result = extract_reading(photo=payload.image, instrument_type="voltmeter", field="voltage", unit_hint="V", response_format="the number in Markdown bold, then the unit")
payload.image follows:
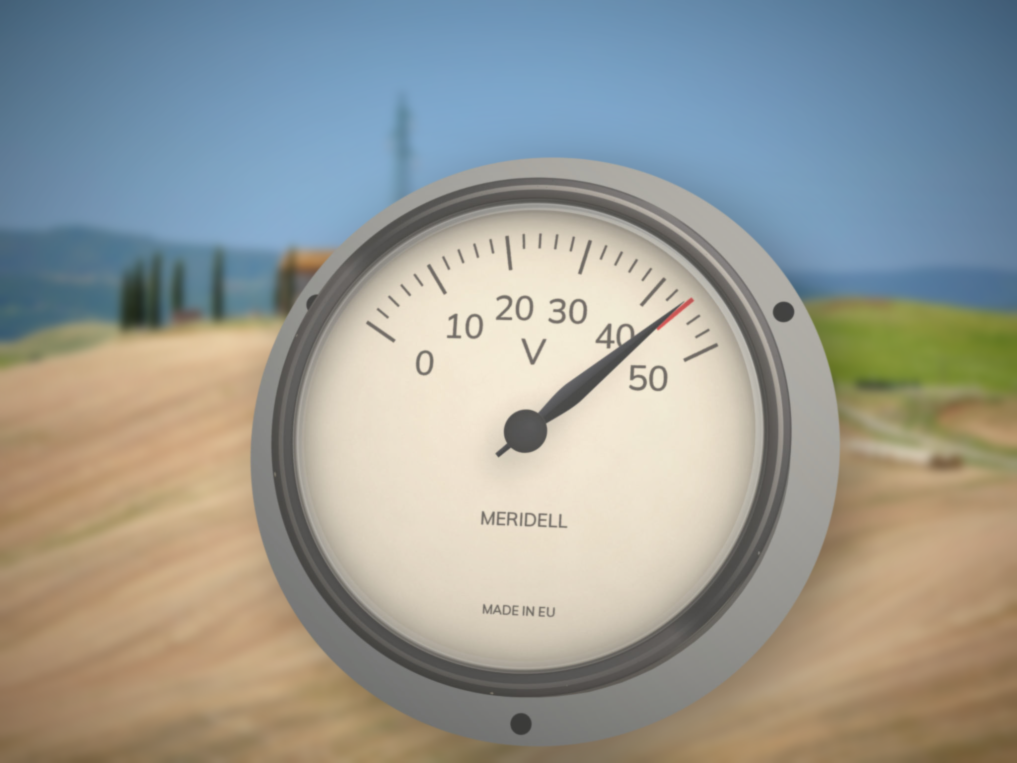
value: **44** V
